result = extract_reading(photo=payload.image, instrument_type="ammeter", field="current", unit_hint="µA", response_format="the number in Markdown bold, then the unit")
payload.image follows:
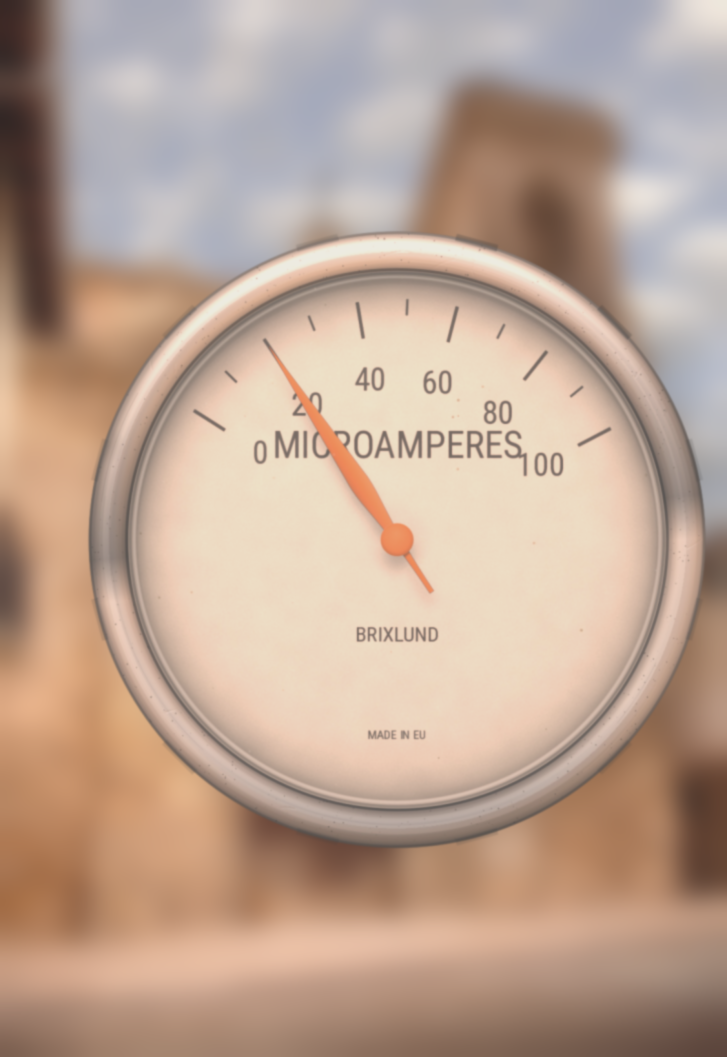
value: **20** µA
